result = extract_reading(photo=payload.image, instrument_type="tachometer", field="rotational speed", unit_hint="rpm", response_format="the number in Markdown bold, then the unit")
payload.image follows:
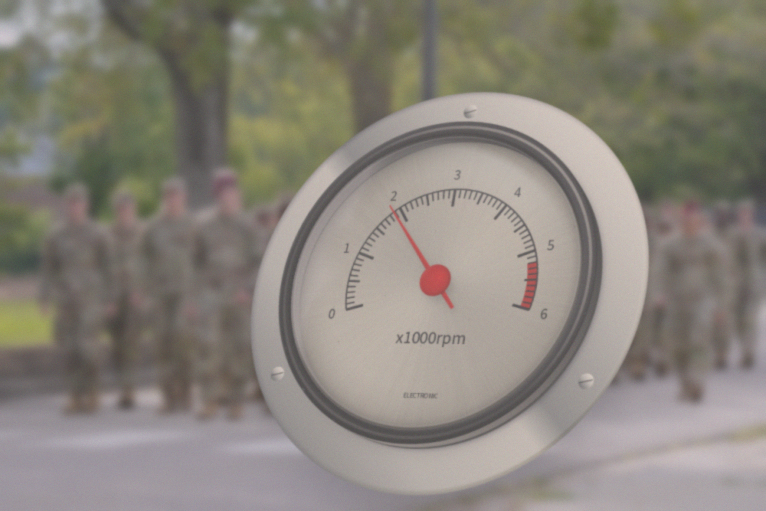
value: **1900** rpm
